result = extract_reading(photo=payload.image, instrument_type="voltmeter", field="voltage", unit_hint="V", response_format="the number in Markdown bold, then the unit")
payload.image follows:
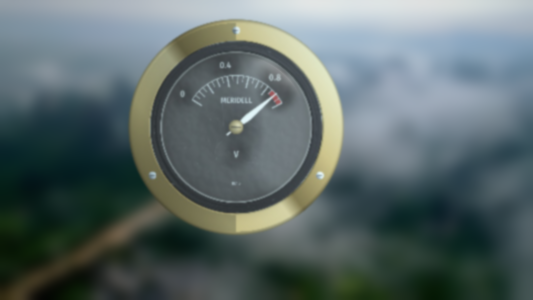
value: **0.9** V
